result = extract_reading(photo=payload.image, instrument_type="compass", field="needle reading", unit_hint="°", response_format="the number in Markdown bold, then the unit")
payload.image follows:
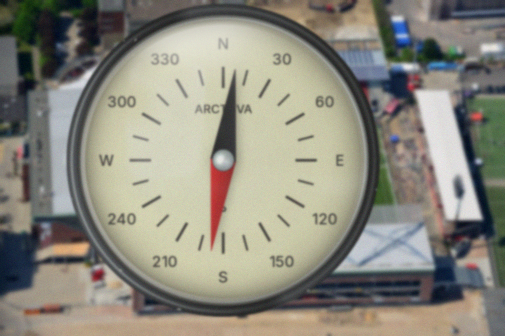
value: **187.5** °
